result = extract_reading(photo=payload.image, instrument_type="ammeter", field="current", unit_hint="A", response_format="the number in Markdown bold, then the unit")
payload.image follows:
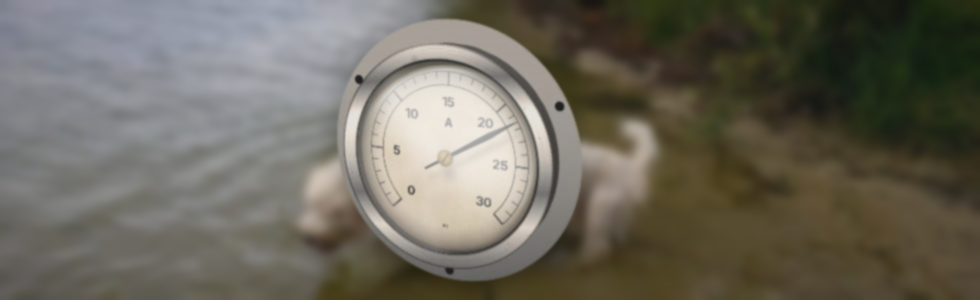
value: **21.5** A
